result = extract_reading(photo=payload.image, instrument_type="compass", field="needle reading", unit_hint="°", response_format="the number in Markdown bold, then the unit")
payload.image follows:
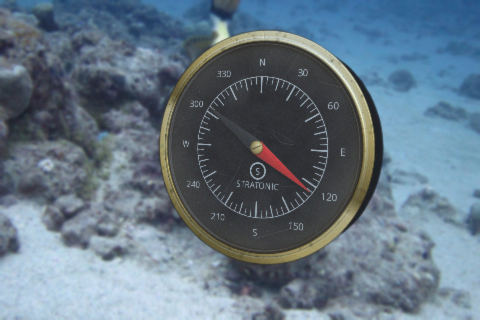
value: **125** °
